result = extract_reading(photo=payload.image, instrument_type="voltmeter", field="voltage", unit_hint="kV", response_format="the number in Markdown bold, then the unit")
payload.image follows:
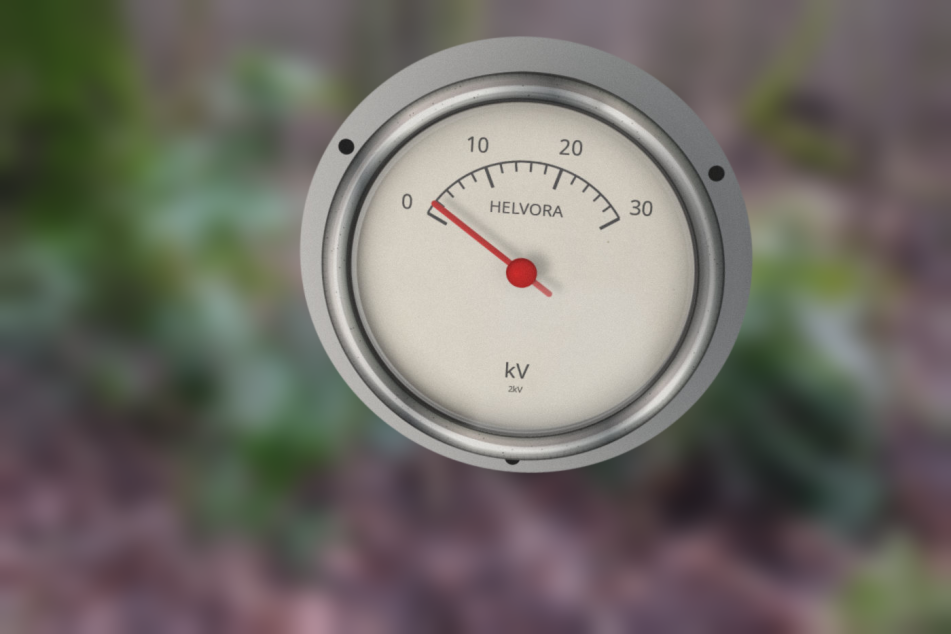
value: **2** kV
